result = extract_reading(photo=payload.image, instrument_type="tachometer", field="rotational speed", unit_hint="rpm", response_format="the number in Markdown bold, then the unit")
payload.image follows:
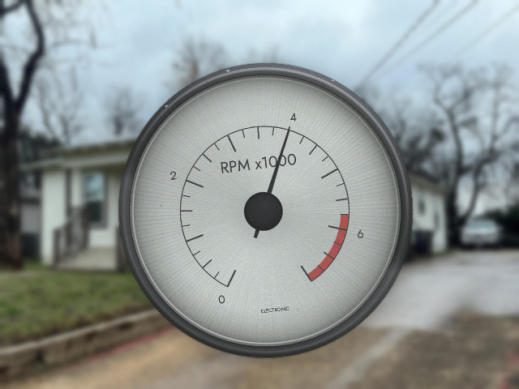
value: **4000** rpm
